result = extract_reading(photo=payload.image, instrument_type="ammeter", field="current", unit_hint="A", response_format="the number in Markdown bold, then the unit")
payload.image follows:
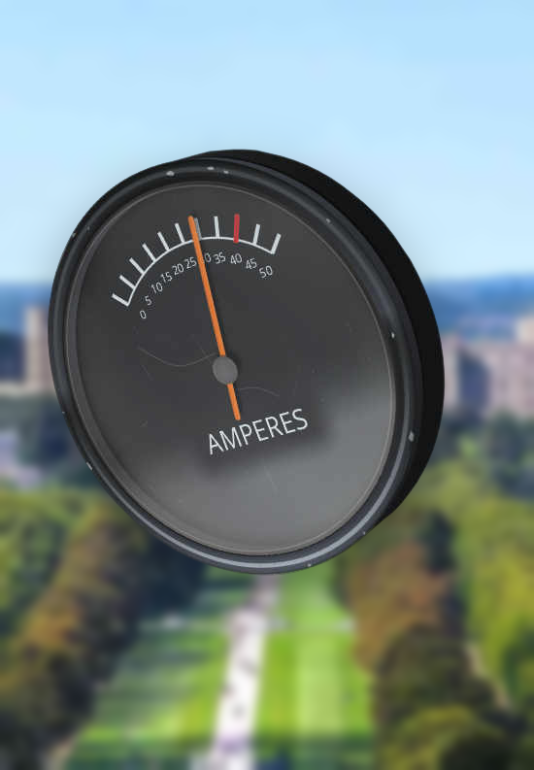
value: **30** A
